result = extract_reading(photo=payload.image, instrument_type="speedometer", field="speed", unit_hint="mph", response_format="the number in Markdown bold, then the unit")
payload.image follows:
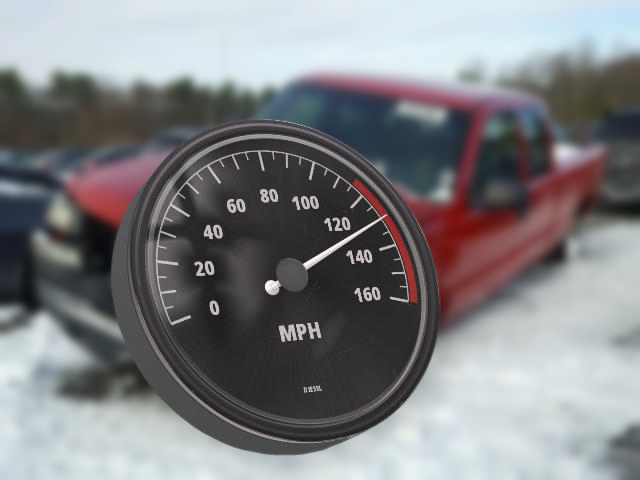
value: **130** mph
